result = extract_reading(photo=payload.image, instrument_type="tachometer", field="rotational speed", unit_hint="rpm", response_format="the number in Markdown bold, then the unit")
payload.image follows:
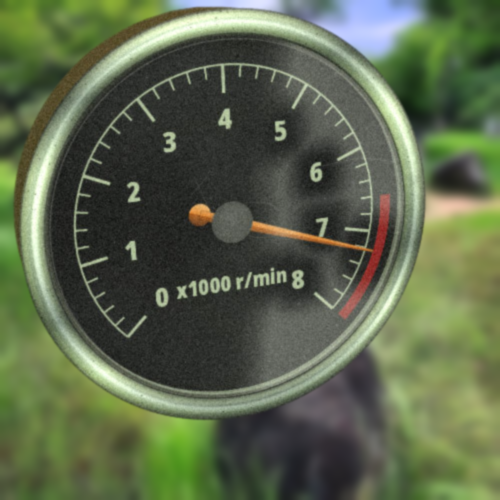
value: **7200** rpm
